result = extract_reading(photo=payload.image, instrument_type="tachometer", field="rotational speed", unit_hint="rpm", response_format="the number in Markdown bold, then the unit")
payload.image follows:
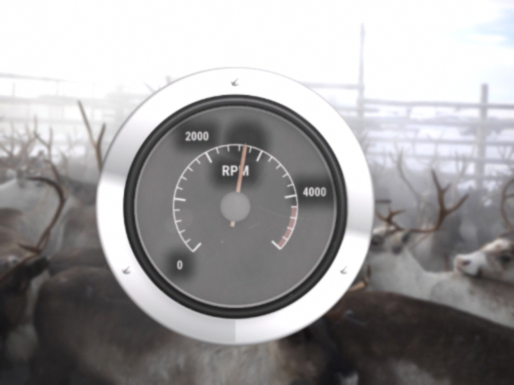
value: **2700** rpm
